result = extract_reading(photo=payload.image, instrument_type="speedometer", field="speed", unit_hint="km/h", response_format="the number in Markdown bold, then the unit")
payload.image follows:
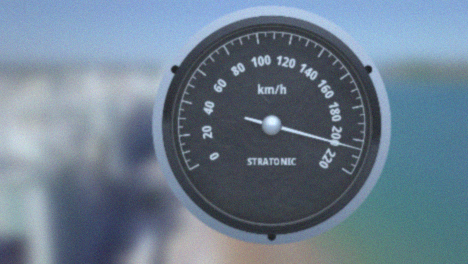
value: **205** km/h
